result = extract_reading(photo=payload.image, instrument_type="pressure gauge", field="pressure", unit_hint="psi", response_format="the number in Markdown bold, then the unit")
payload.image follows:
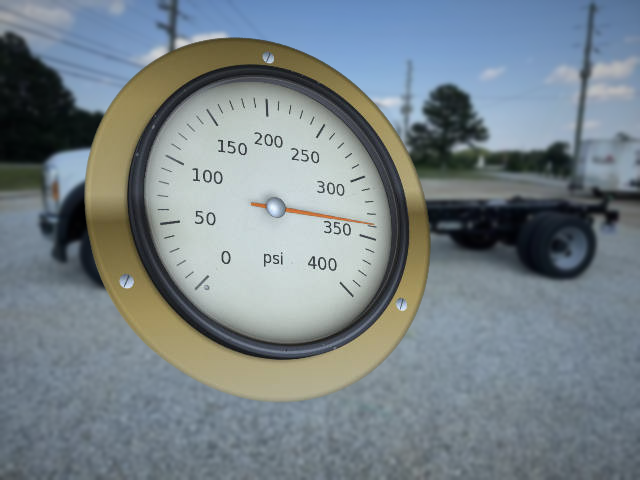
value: **340** psi
